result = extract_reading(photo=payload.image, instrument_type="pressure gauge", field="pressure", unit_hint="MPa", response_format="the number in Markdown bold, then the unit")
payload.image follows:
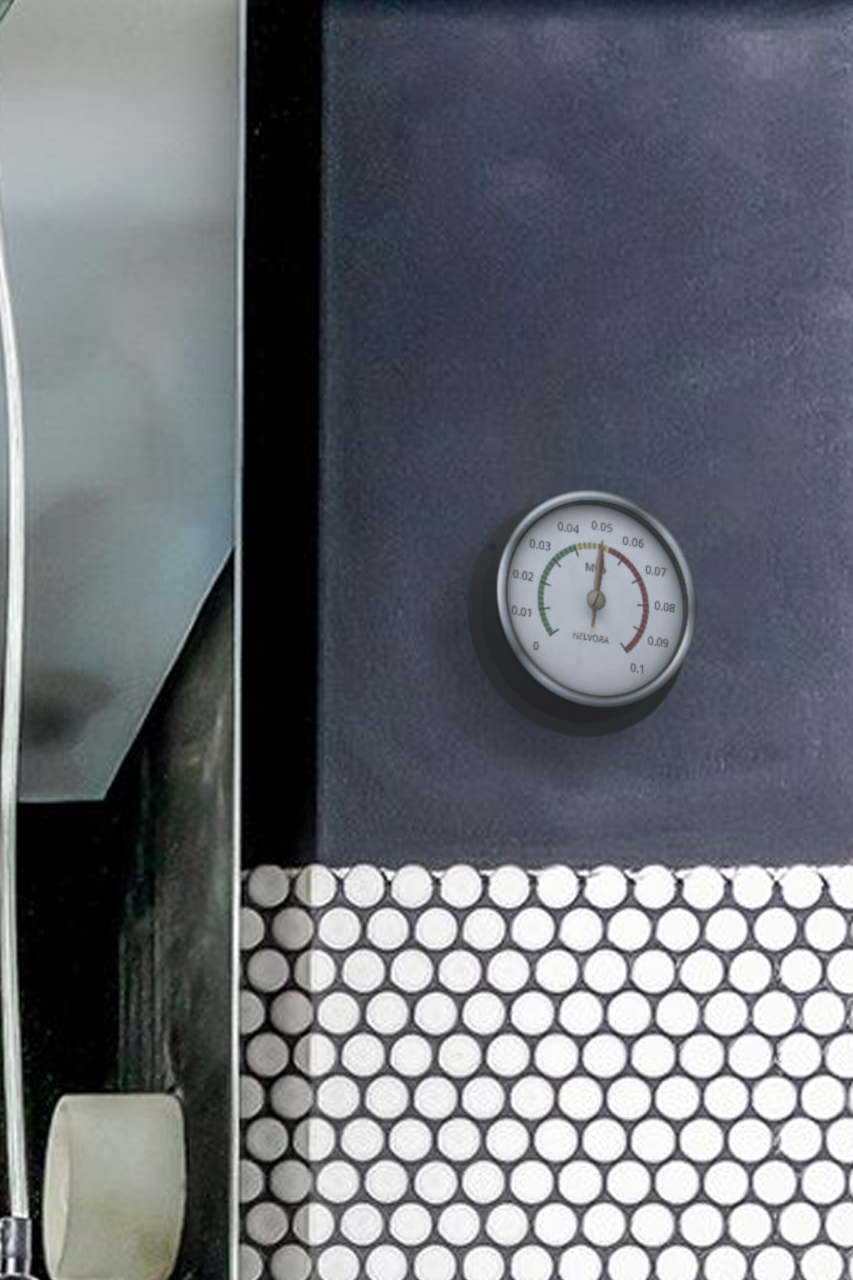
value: **0.05** MPa
